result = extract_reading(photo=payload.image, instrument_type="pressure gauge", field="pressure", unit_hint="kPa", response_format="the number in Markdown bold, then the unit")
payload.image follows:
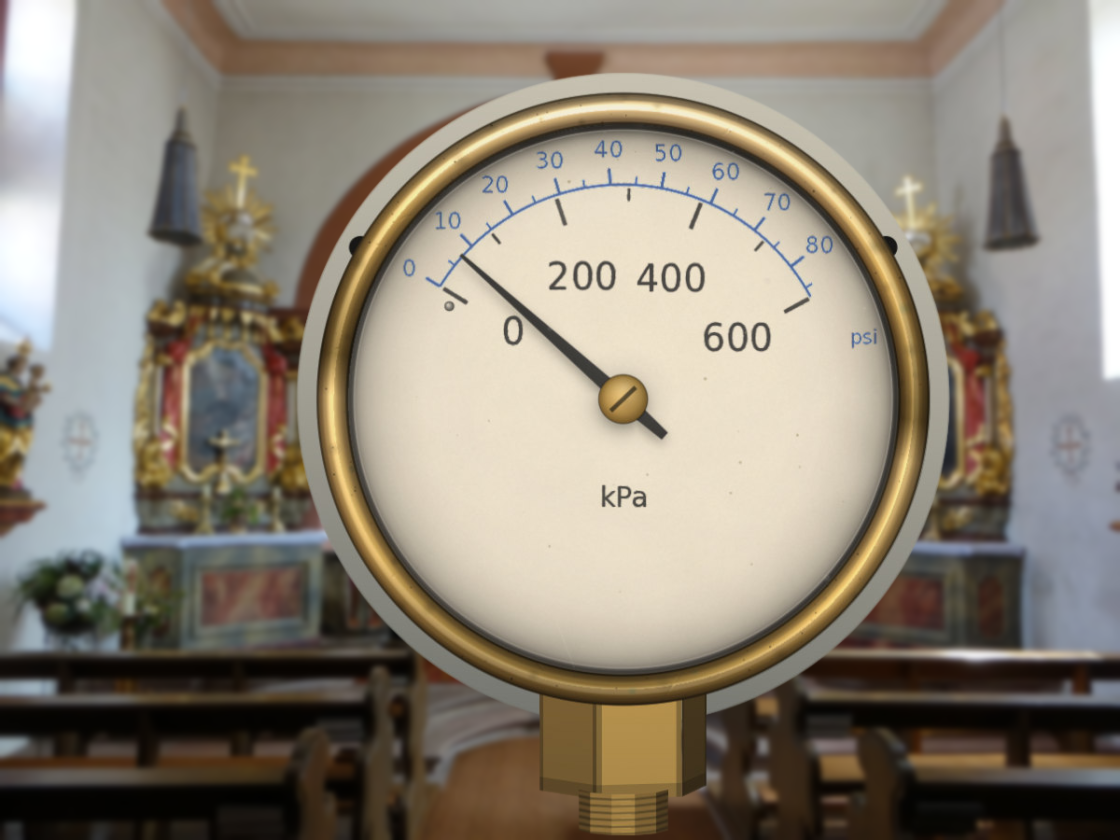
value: **50** kPa
